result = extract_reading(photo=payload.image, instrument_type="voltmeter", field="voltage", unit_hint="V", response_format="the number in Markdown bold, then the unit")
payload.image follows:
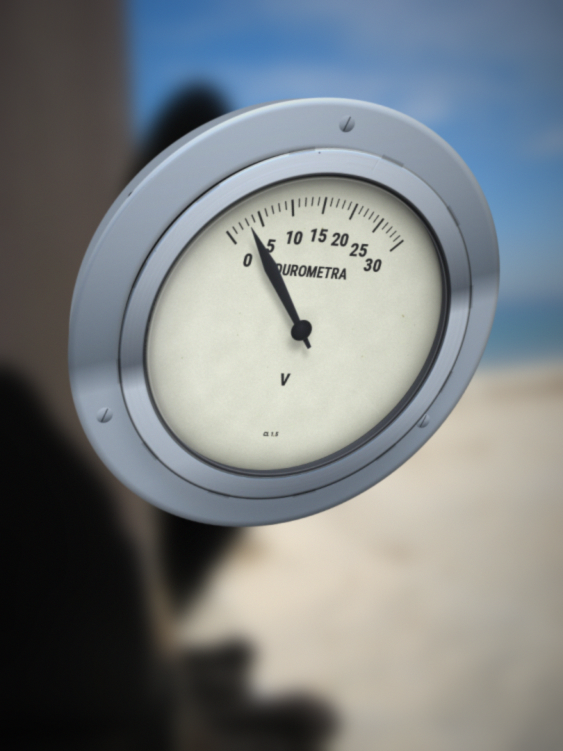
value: **3** V
